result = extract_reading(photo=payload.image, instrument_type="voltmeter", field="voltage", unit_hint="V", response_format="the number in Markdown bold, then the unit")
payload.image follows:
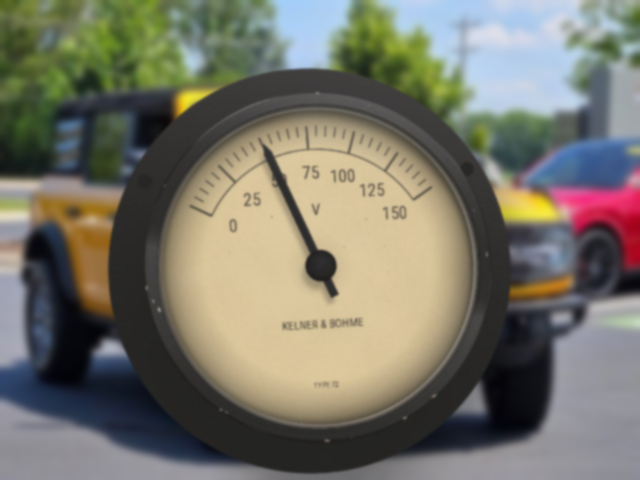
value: **50** V
